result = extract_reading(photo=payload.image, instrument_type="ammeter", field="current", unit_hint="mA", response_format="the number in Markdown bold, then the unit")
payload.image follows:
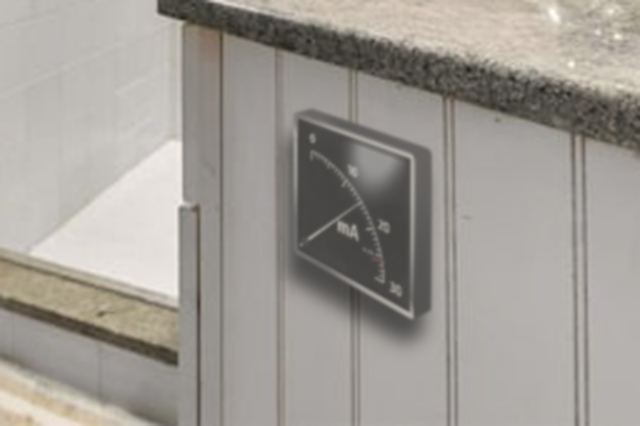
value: **15** mA
